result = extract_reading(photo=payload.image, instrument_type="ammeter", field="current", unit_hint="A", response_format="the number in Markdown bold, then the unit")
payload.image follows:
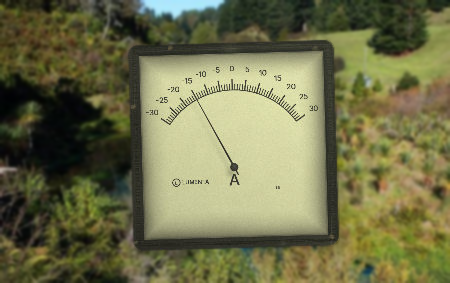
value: **-15** A
